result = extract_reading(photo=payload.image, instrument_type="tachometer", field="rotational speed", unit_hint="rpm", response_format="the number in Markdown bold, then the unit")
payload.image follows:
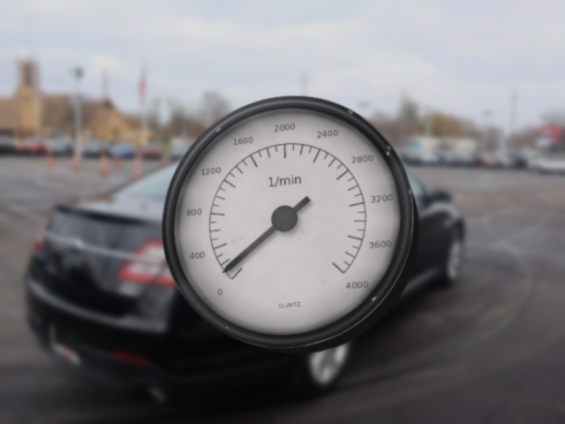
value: **100** rpm
